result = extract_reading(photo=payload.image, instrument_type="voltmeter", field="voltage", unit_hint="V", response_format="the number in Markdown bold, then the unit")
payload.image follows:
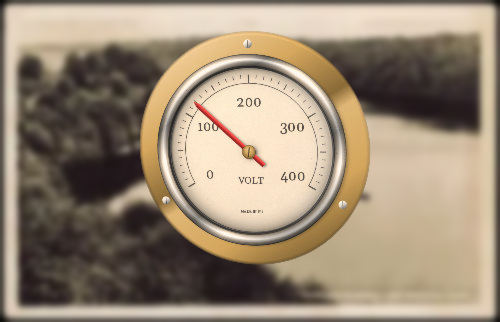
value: **120** V
